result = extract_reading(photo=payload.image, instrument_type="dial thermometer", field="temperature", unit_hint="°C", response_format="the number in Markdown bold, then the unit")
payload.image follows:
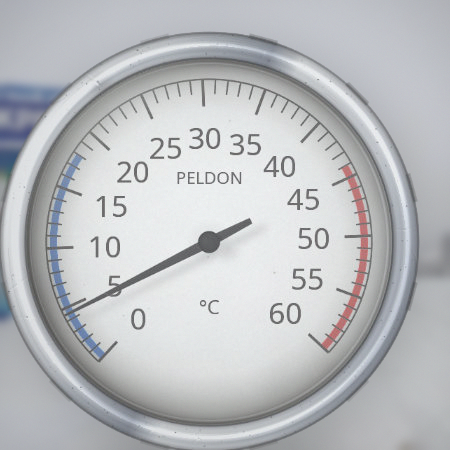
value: **4.5** °C
